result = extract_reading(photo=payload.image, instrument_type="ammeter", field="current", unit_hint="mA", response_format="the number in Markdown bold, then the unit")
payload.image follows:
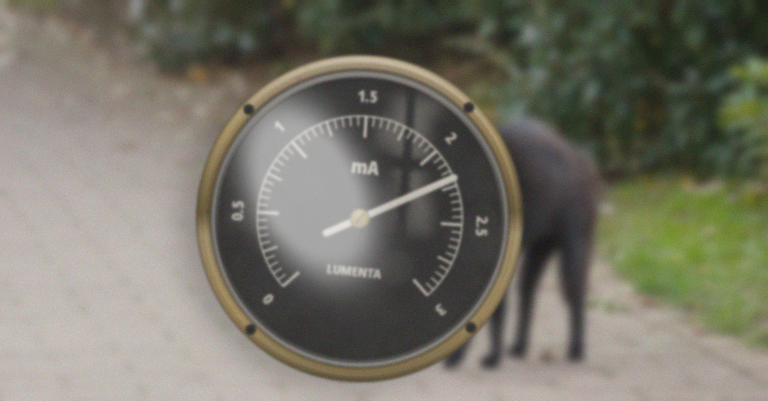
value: **2.2** mA
